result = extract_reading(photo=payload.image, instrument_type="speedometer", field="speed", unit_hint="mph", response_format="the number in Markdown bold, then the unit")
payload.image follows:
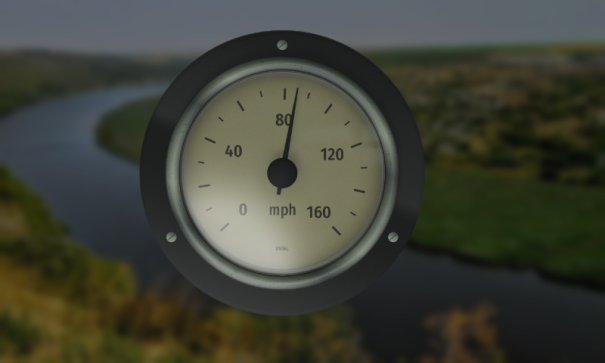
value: **85** mph
